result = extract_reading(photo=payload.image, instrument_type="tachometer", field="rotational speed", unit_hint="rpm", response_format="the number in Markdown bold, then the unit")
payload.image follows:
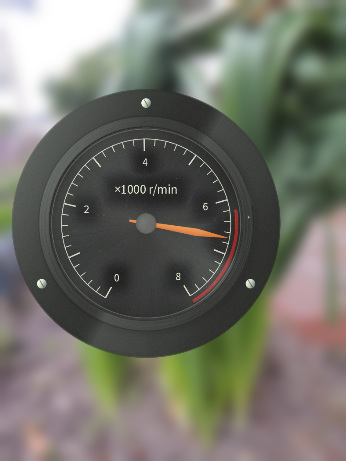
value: **6700** rpm
